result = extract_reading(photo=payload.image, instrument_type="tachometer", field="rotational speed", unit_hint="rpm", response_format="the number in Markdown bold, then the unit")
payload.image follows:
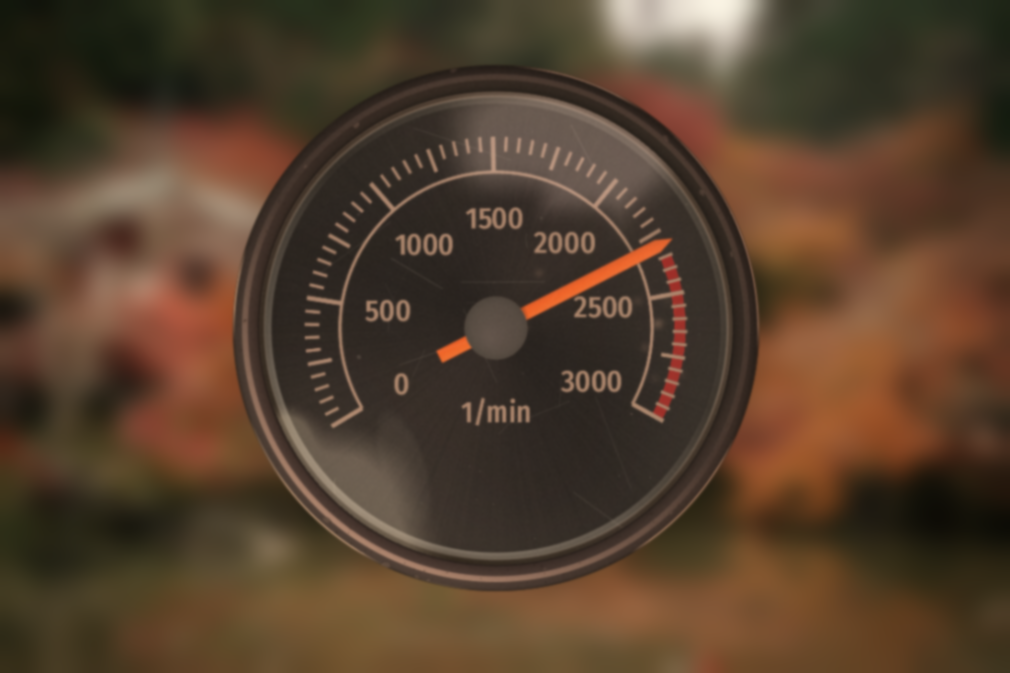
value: **2300** rpm
